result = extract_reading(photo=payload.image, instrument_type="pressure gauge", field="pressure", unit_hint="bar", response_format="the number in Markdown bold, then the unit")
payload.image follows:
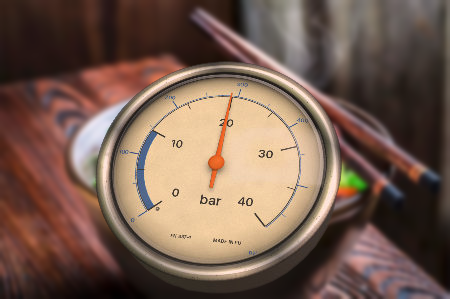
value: **20** bar
